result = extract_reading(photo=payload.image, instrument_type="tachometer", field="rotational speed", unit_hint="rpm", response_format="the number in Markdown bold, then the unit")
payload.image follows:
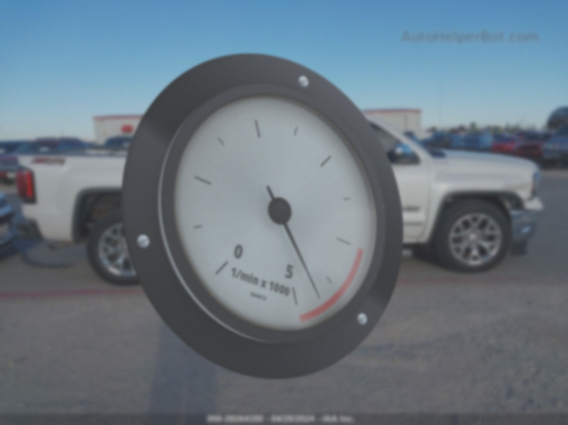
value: **4750** rpm
